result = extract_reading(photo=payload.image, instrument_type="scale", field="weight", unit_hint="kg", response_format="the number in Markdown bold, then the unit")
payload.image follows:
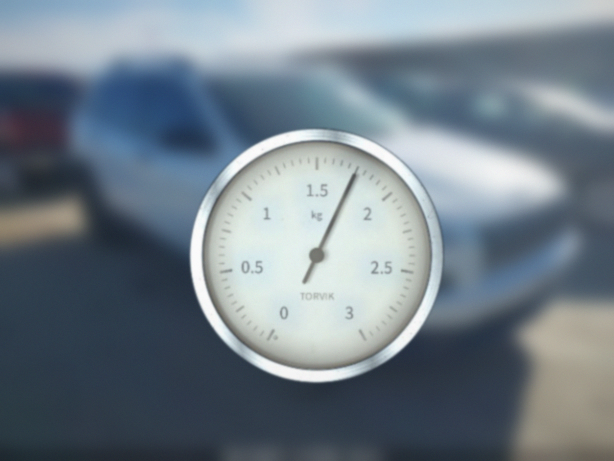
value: **1.75** kg
